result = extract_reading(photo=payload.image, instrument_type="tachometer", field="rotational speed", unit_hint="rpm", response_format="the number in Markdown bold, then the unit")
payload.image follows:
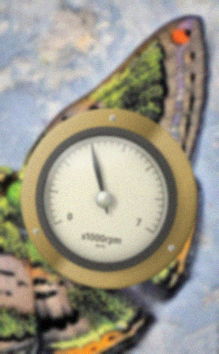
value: **3000** rpm
